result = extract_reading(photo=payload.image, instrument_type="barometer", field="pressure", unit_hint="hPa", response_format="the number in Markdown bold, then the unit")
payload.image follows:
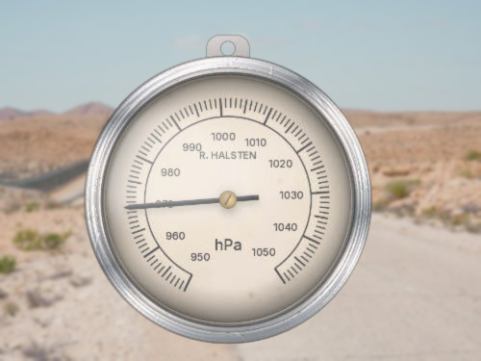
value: **970** hPa
